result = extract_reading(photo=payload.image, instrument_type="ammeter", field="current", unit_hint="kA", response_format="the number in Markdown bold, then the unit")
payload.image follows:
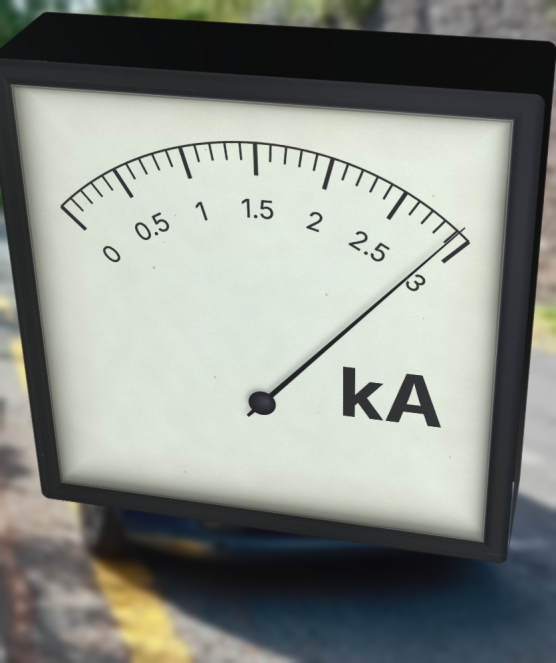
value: **2.9** kA
